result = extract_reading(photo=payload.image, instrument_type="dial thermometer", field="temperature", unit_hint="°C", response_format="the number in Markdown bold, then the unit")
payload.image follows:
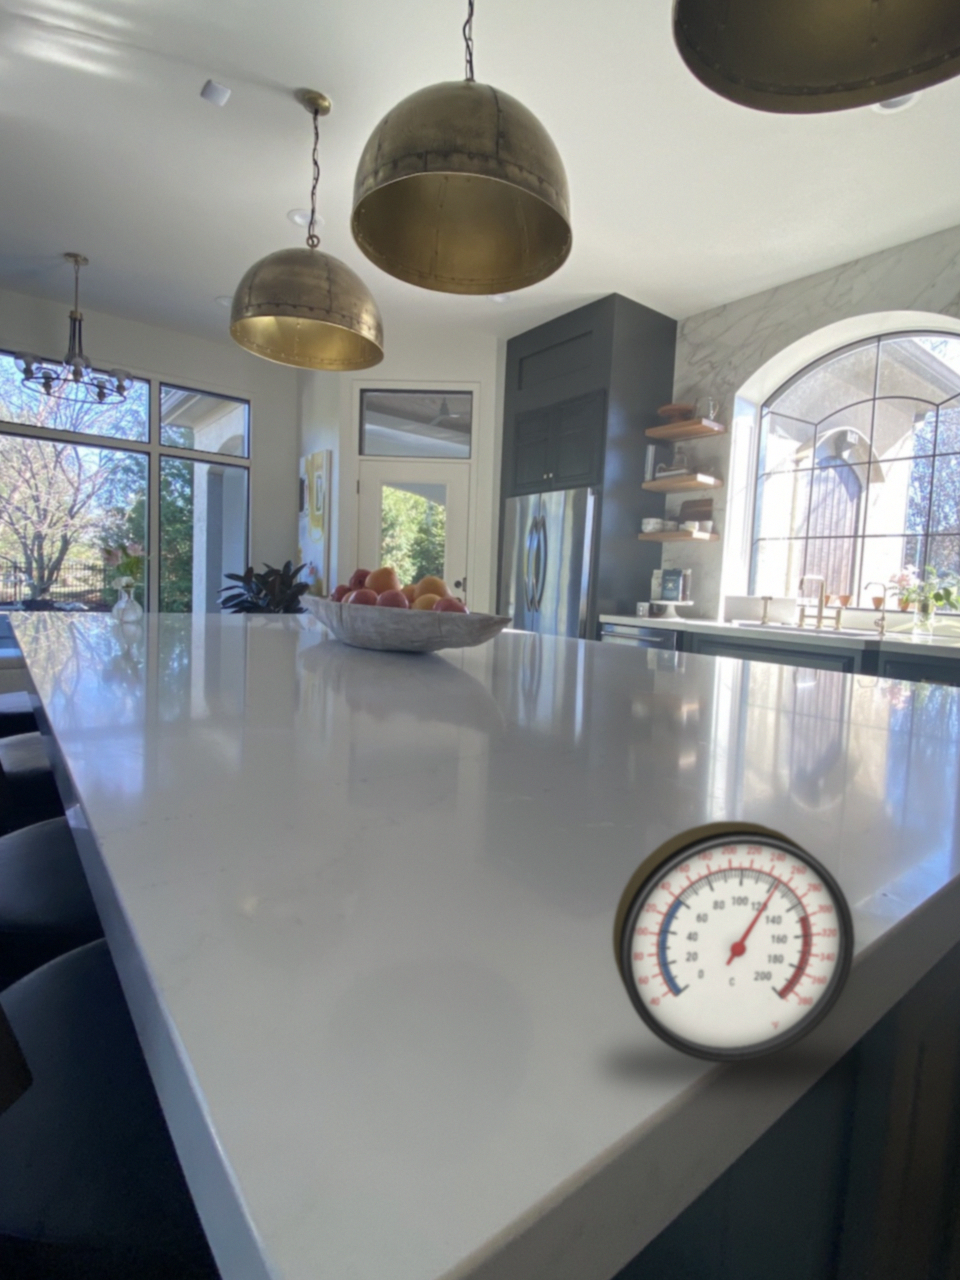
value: **120** °C
